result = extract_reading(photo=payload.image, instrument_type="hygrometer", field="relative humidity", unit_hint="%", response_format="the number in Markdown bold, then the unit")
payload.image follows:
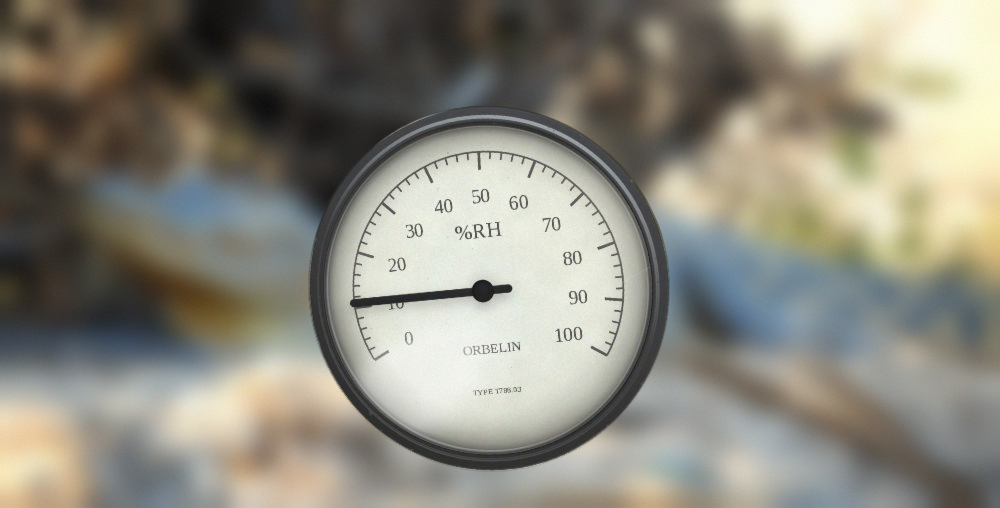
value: **11** %
